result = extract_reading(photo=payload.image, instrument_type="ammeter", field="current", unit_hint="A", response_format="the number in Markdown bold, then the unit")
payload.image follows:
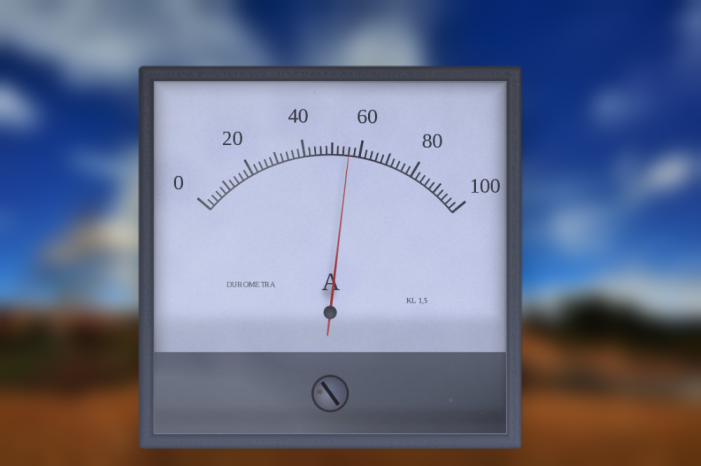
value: **56** A
